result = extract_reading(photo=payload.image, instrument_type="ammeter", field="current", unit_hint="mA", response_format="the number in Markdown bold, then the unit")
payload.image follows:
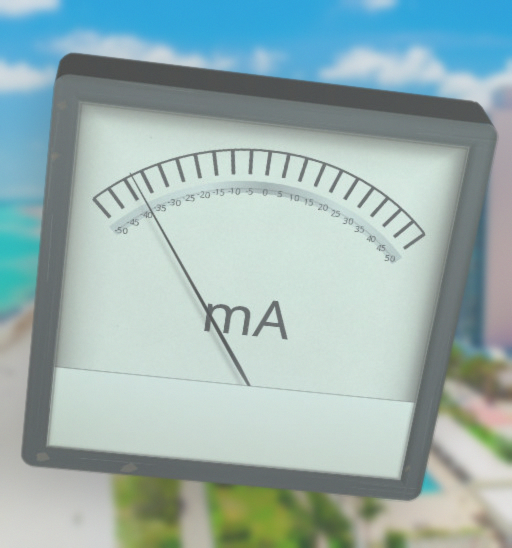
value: **-37.5** mA
